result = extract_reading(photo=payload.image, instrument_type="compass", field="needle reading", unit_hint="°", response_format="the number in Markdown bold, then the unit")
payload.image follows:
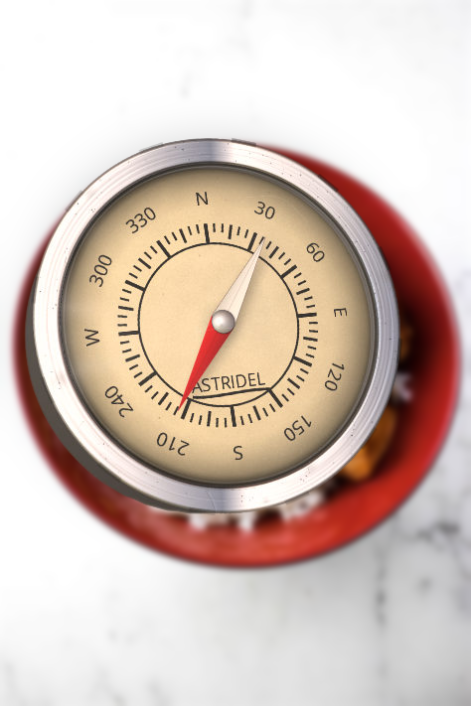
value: **215** °
